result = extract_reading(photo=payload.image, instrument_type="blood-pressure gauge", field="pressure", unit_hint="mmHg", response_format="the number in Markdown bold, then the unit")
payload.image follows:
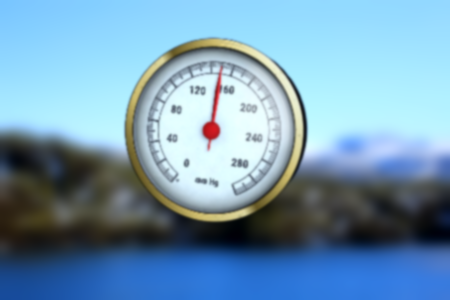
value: **150** mmHg
